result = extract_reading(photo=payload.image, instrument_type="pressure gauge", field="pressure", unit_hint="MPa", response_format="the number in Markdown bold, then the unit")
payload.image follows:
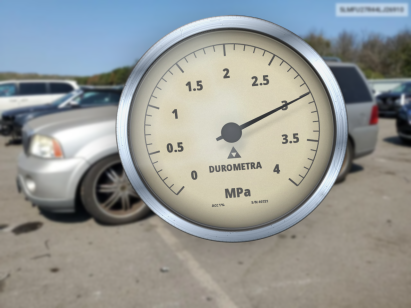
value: **3** MPa
